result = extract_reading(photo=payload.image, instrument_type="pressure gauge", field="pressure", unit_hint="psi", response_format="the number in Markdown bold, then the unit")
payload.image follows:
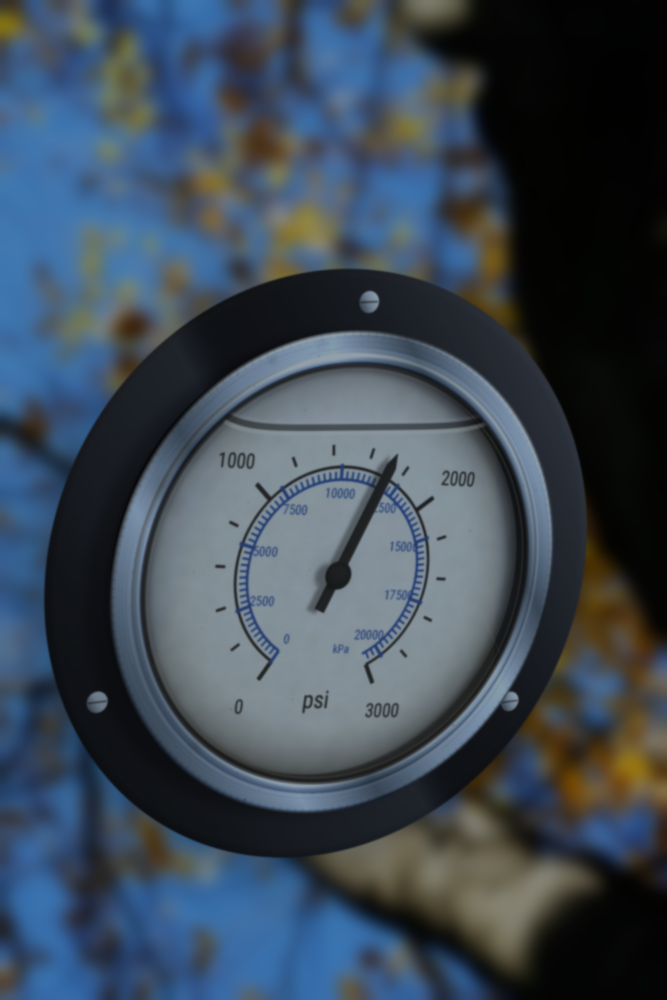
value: **1700** psi
